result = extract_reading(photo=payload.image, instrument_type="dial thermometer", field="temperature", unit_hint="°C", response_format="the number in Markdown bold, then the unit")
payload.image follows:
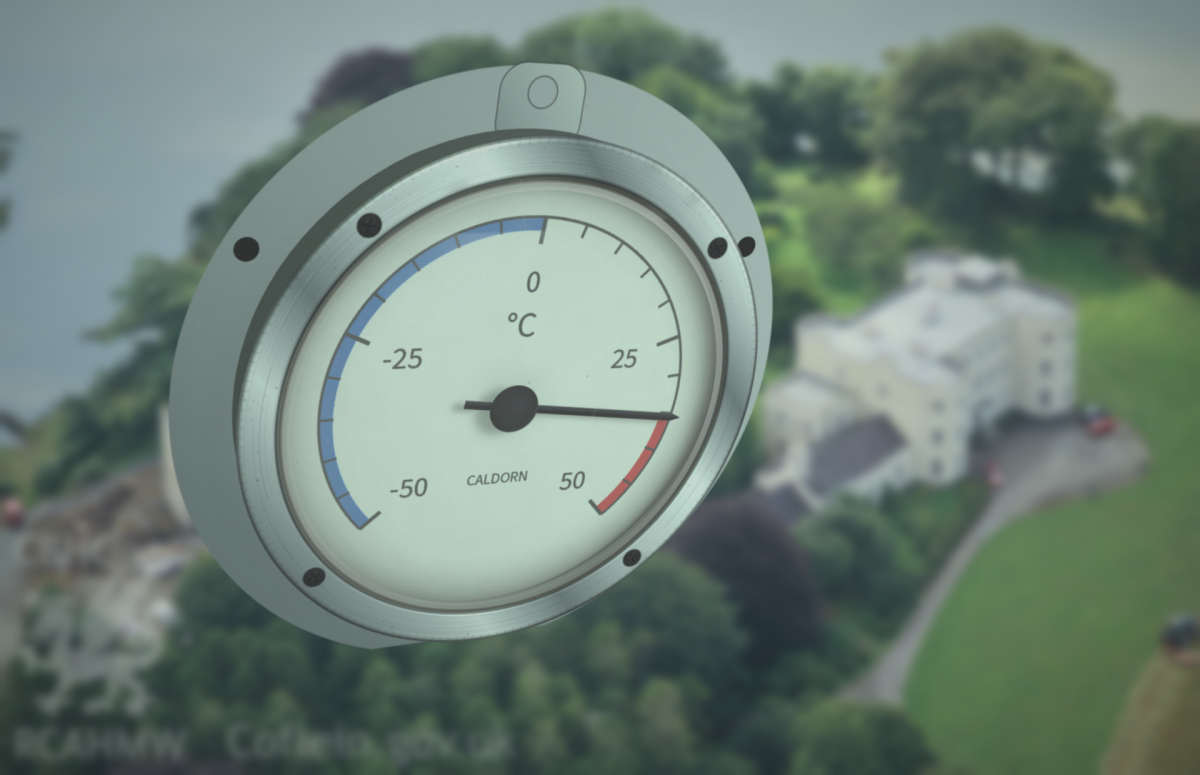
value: **35** °C
